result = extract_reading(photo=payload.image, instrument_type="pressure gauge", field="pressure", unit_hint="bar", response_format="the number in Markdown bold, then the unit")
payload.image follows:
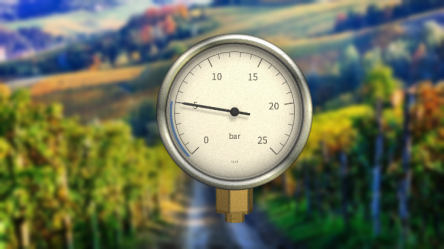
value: **5** bar
